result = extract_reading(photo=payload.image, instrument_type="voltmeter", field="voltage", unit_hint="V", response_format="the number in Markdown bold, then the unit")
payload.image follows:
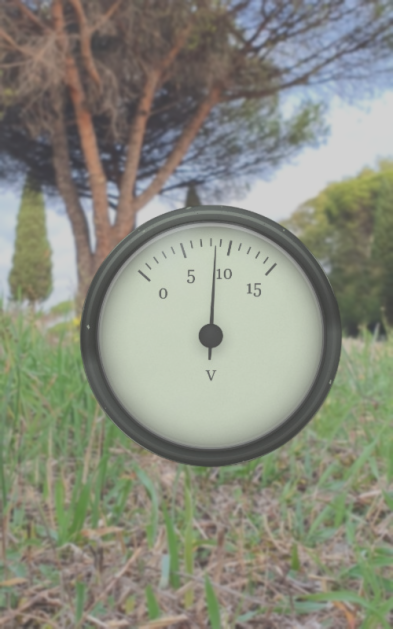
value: **8.5** V
